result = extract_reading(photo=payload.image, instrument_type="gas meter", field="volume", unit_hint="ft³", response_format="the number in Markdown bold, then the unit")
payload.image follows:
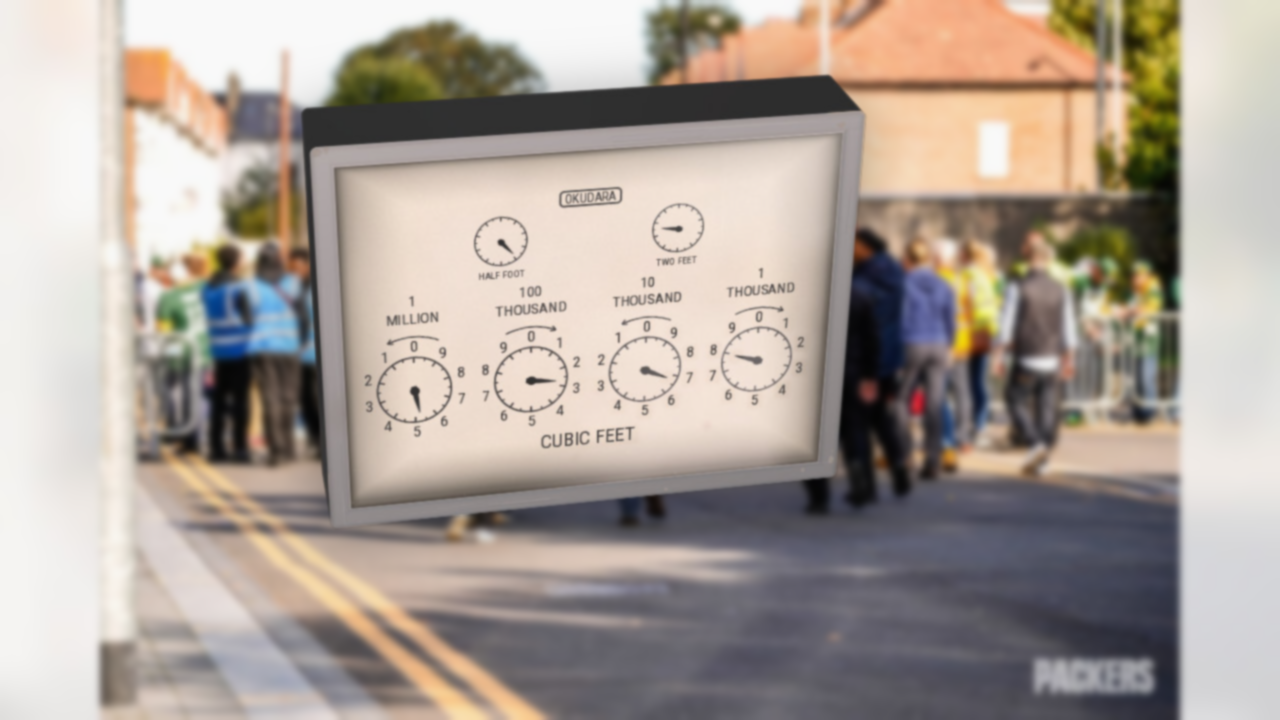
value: **526800** ft³
